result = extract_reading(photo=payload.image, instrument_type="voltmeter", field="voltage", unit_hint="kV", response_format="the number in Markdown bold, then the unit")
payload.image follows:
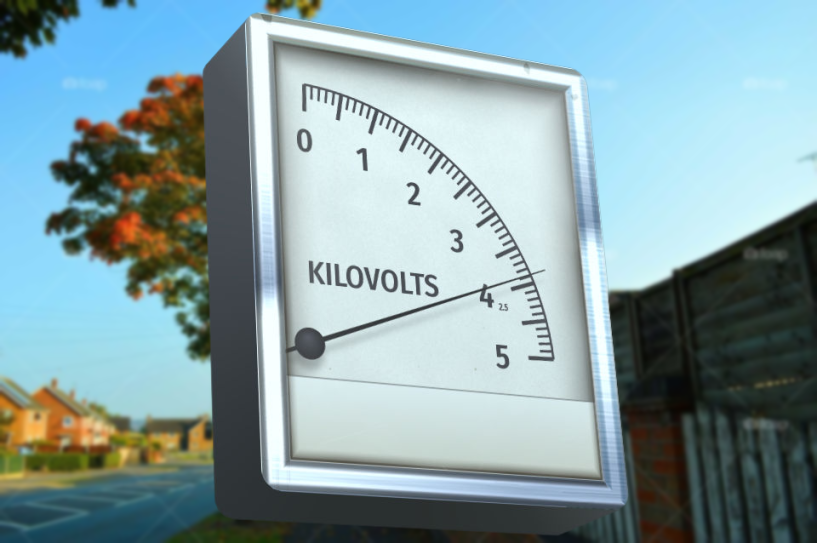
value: **3.9** kV
